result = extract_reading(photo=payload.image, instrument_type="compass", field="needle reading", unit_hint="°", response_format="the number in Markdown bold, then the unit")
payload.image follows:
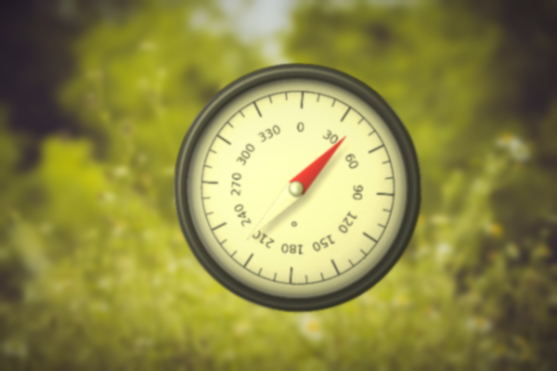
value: **40** °
